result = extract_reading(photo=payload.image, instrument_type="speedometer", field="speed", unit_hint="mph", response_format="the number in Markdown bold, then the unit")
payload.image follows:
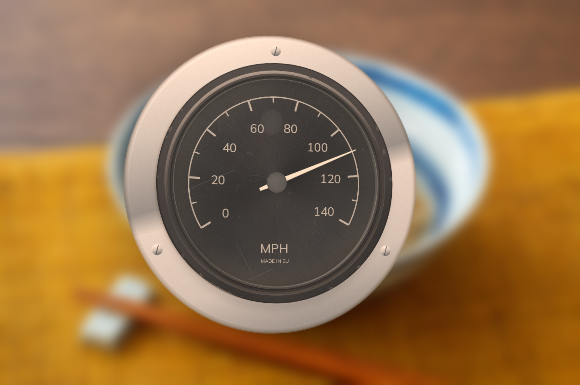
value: **110** mph
